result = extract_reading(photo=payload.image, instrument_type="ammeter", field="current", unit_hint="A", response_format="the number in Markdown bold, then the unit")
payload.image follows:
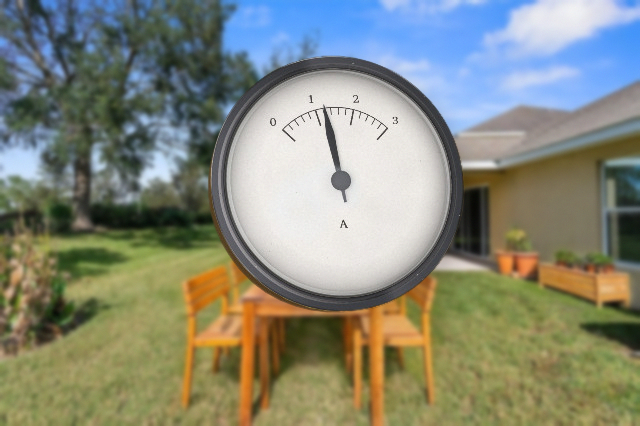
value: **1.2** A
